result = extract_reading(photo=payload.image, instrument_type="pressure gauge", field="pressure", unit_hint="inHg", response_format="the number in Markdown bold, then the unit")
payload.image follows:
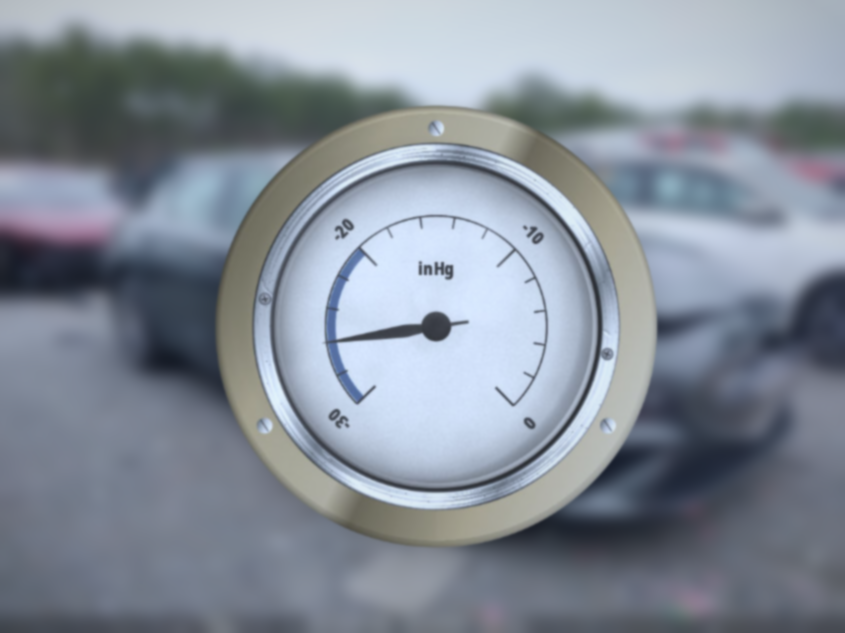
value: **-26** inHg
